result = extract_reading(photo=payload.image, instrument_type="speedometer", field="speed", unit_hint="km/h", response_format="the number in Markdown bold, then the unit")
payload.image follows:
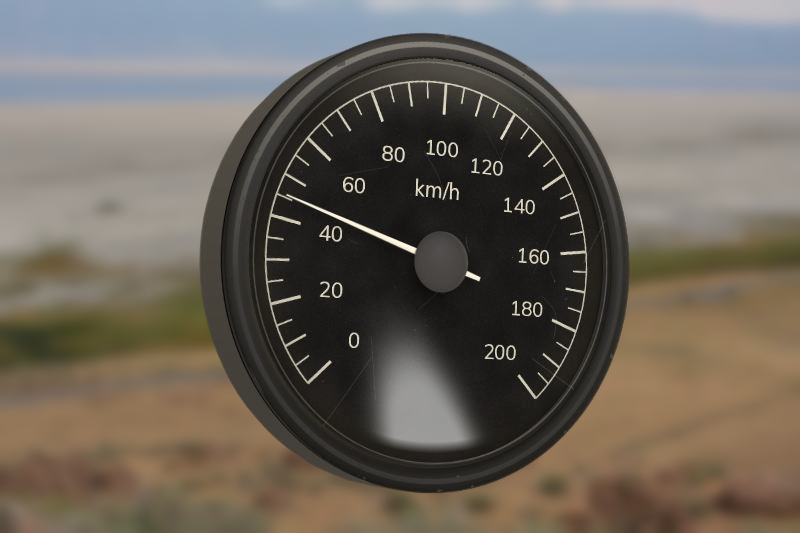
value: **45** km/h
